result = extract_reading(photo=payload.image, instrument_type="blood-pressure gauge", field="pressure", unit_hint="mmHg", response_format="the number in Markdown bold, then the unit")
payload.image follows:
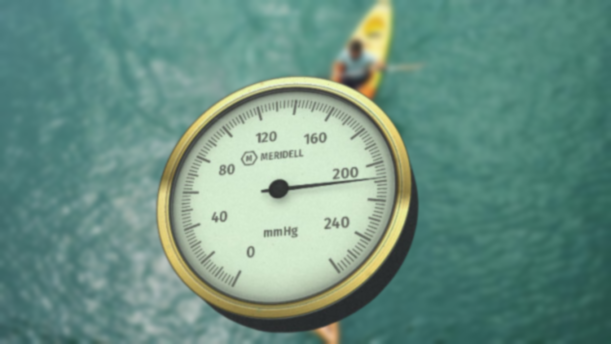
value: **210** mmHg
